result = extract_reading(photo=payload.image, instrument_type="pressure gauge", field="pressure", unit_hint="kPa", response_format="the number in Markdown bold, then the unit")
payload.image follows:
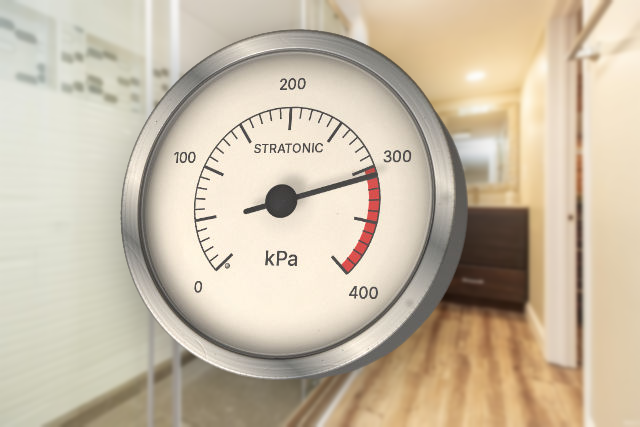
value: **310** kPa
